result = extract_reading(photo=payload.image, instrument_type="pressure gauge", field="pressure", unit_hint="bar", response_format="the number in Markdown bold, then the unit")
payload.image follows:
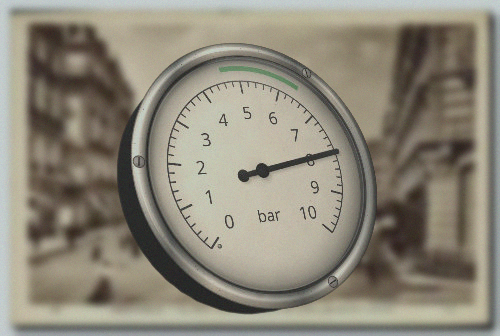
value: **8** bar
